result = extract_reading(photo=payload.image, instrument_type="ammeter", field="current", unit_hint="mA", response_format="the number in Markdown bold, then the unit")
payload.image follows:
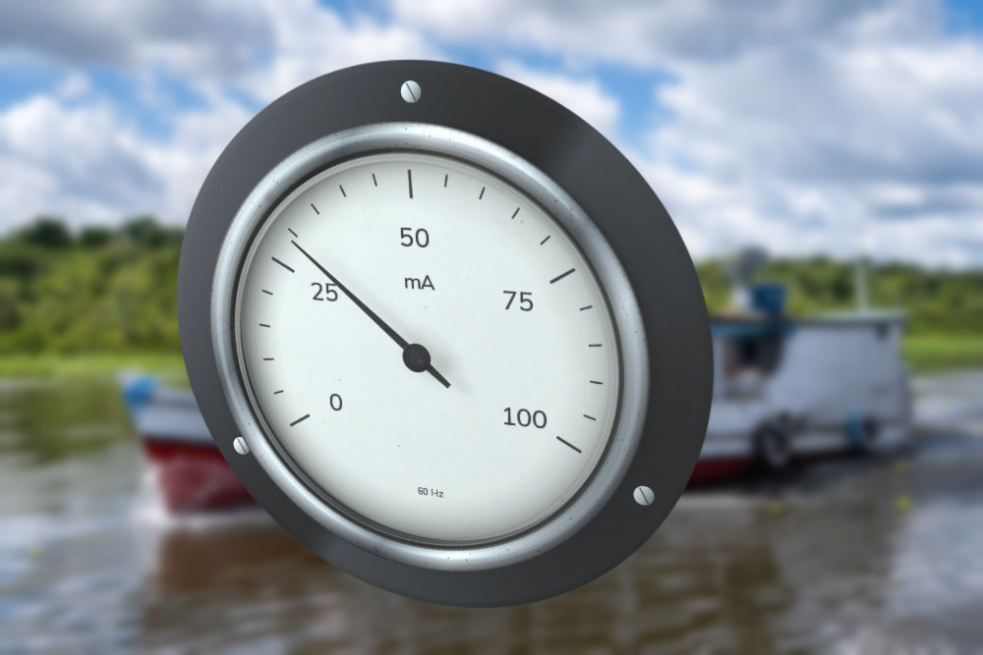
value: **30** mA
